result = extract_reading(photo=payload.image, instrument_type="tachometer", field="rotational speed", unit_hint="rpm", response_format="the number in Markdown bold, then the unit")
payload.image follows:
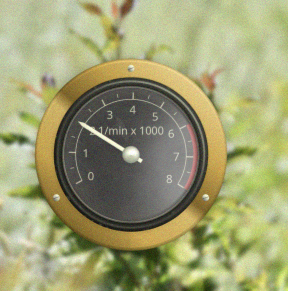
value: **2000** rpm
